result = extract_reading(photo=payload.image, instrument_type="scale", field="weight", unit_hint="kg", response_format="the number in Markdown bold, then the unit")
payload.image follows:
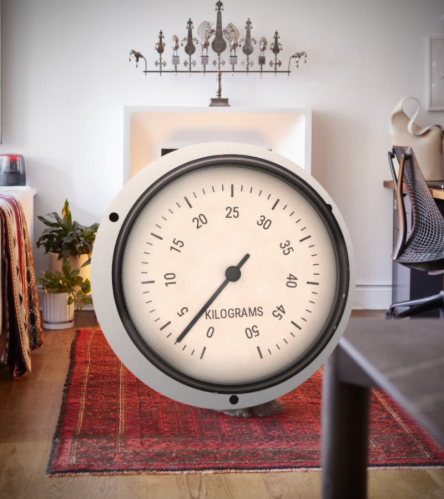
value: **3** kg
